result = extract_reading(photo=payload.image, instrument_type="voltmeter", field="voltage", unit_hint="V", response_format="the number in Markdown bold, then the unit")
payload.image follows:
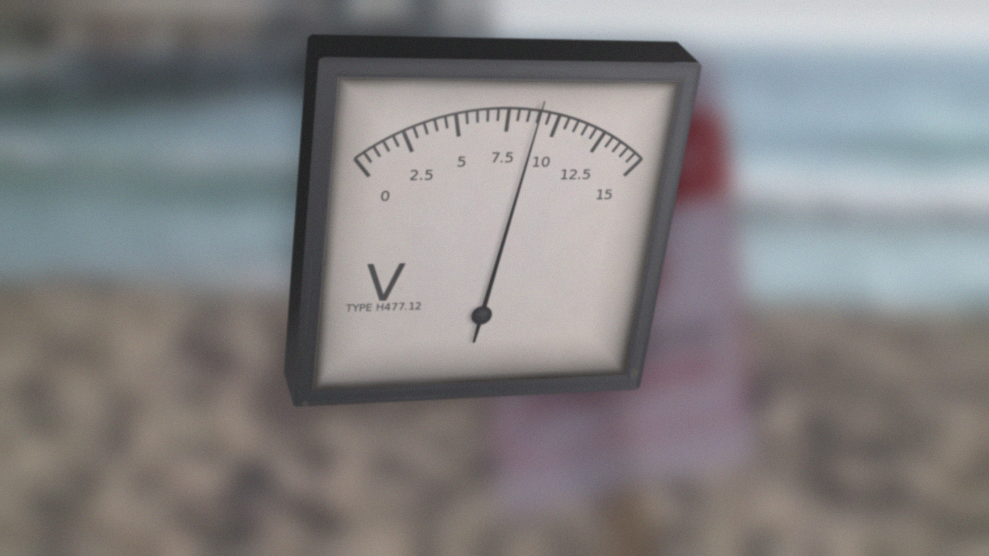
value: **9** V
